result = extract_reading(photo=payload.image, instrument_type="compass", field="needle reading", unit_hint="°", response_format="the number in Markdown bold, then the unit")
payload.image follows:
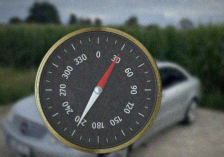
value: **30** °
